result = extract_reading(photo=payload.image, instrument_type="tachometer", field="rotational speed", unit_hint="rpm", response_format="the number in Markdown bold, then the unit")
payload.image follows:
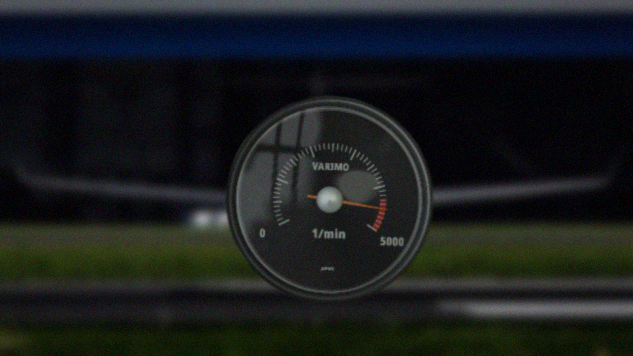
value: **4500** rpm
